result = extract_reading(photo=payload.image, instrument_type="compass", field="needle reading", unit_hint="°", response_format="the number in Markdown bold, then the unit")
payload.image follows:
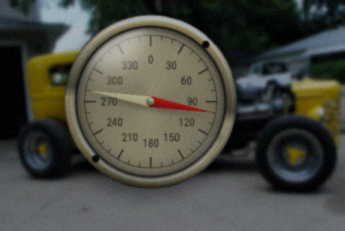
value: **100** °
